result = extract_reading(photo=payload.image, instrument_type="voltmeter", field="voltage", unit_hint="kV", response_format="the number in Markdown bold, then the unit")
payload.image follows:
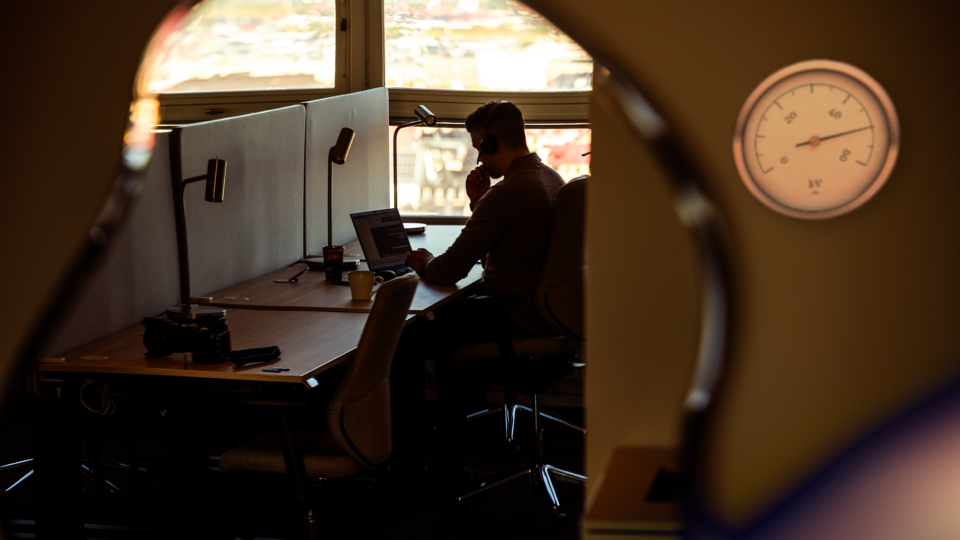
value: **50** kV
